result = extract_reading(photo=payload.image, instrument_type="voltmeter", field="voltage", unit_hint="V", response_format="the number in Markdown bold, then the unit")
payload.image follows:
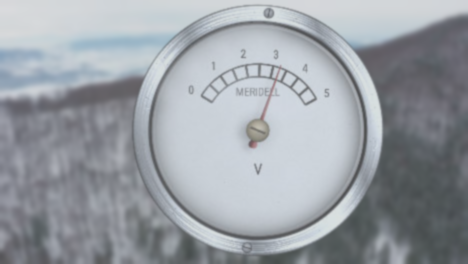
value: **3.25** V
